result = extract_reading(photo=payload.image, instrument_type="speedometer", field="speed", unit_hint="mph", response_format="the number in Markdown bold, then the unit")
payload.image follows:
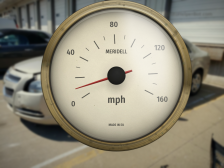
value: **10** mph
